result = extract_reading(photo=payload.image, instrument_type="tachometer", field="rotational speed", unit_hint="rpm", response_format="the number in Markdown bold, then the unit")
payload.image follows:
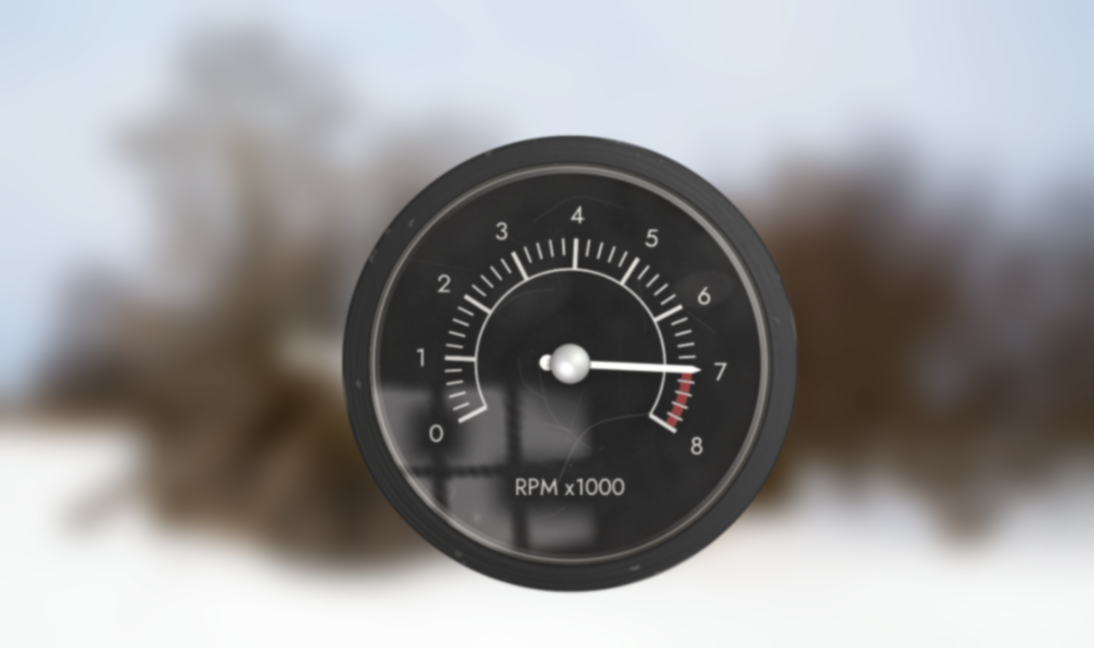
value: **7000** rpm
